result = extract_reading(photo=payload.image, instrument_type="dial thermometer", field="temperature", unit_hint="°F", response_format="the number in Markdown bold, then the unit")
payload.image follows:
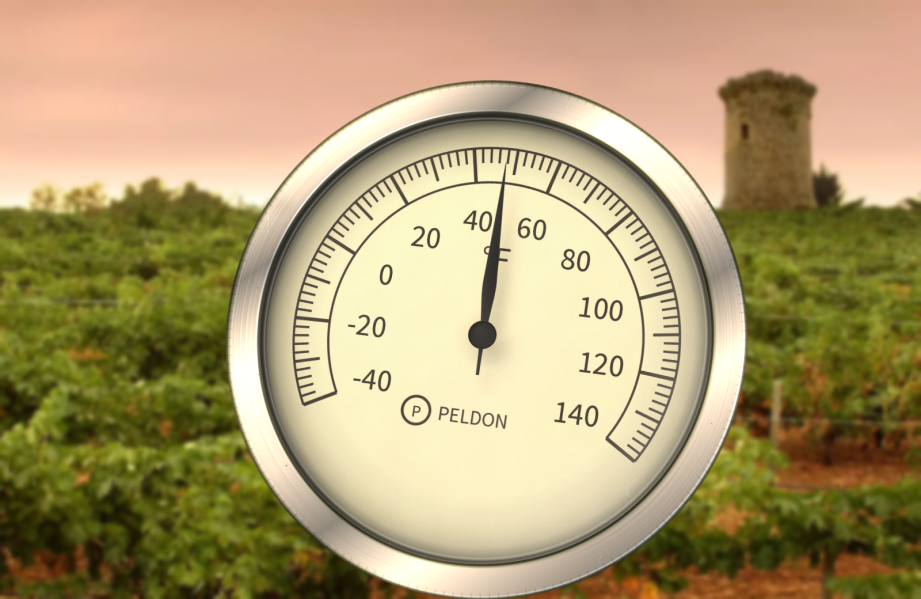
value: **48** °F
